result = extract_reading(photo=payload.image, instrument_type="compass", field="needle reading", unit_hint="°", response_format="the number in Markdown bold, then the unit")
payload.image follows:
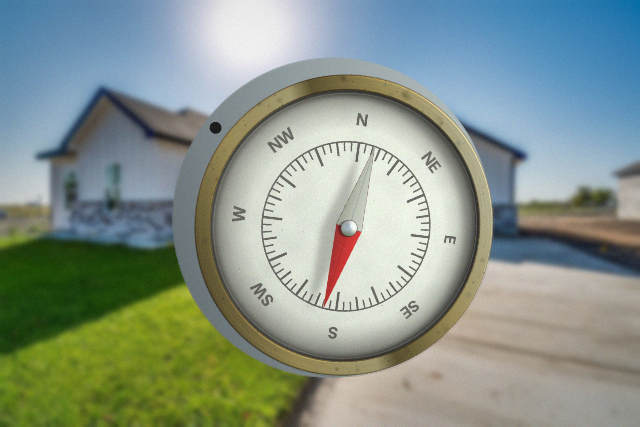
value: **190** °
